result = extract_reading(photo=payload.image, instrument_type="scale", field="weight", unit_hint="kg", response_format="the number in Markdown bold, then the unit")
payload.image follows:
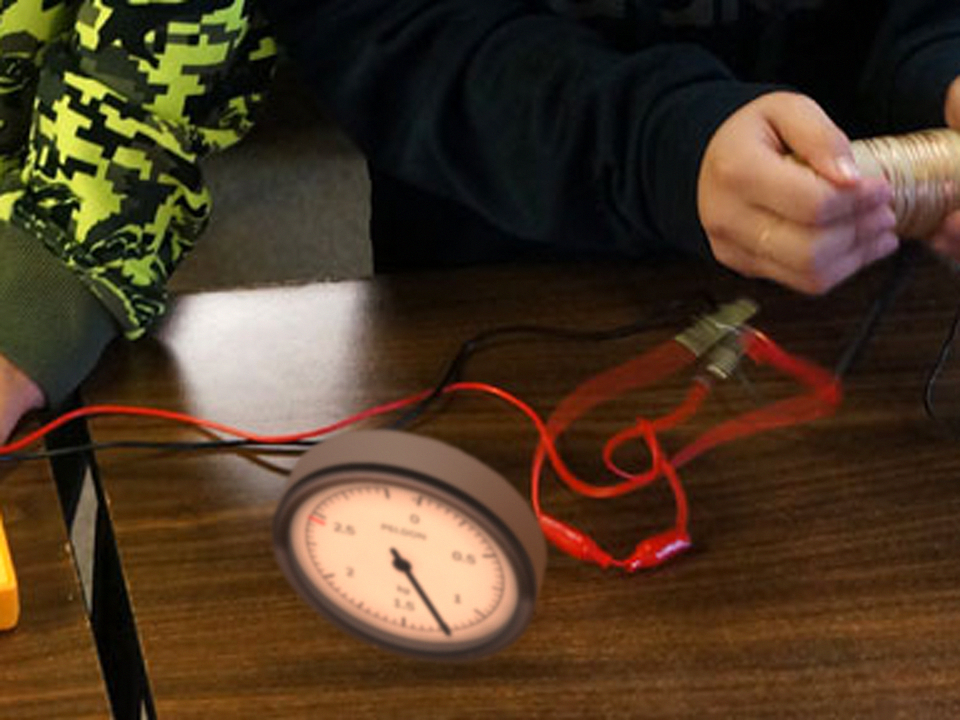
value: **1.25** kg
